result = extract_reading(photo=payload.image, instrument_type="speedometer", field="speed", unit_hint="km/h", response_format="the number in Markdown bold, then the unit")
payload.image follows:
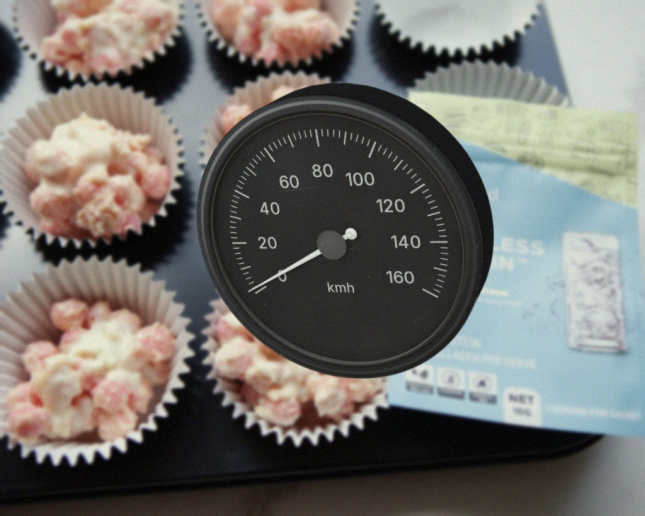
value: **2** km/h
